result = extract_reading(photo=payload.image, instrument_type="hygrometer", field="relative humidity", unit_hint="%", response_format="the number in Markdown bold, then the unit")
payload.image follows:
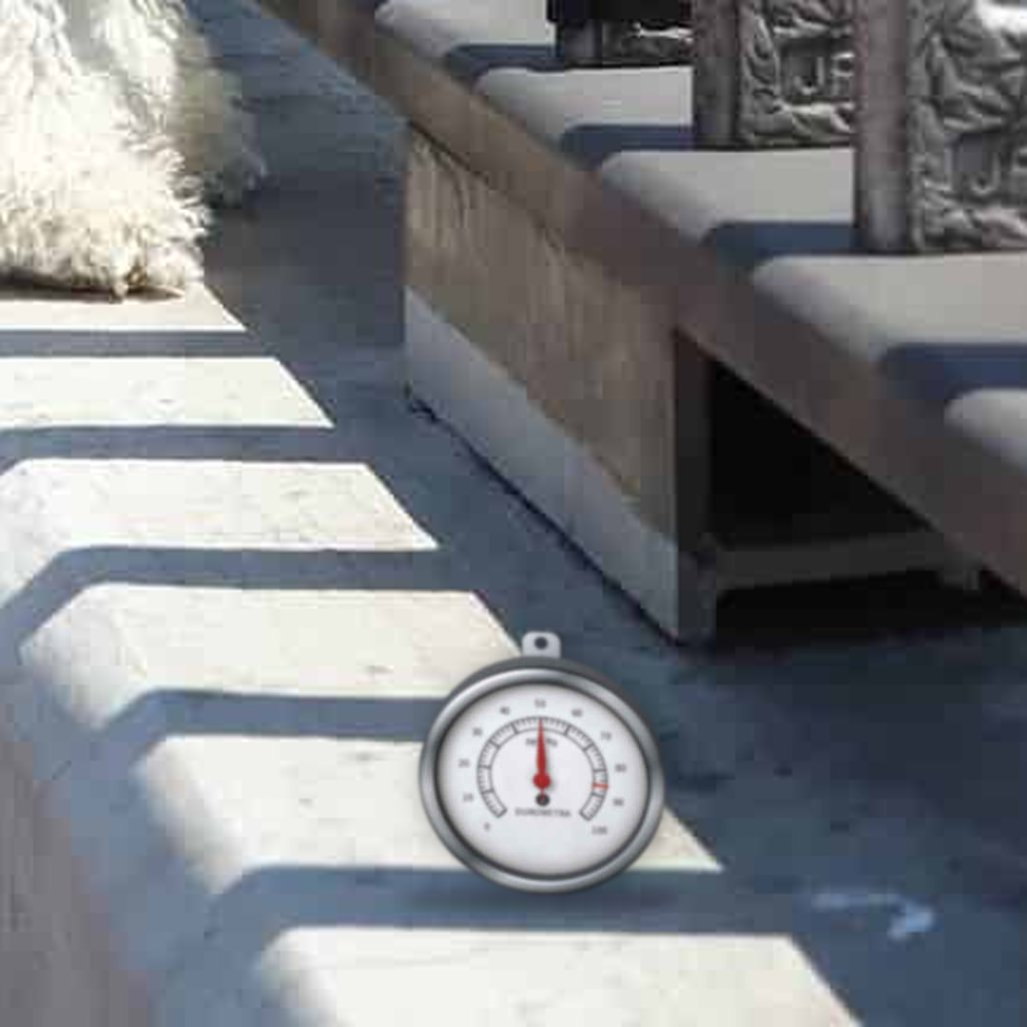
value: **50** %
